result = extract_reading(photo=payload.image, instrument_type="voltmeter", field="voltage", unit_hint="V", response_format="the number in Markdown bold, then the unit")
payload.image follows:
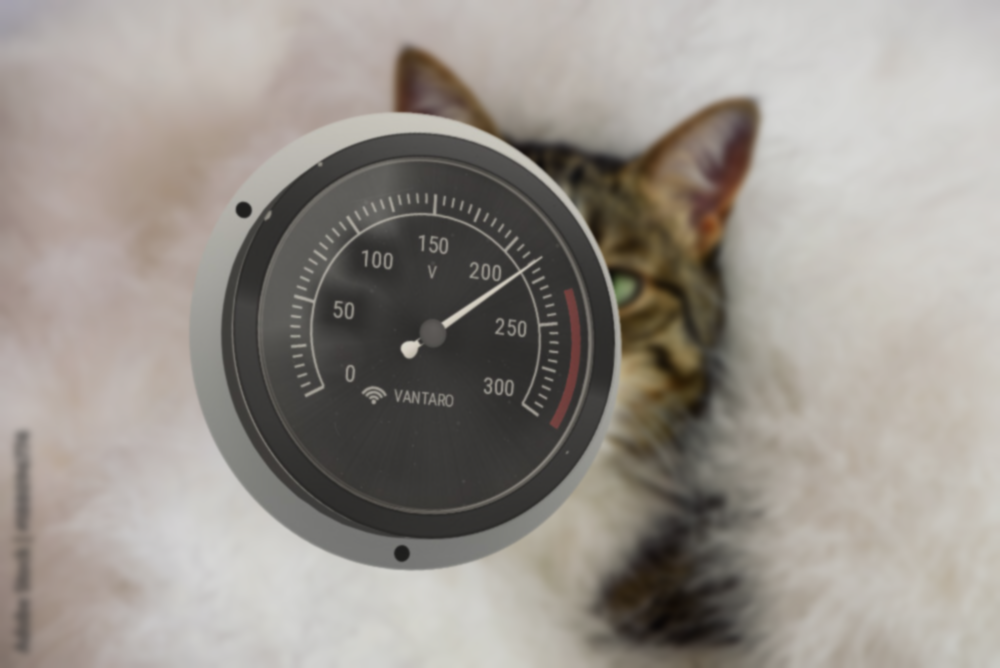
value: **215** V
